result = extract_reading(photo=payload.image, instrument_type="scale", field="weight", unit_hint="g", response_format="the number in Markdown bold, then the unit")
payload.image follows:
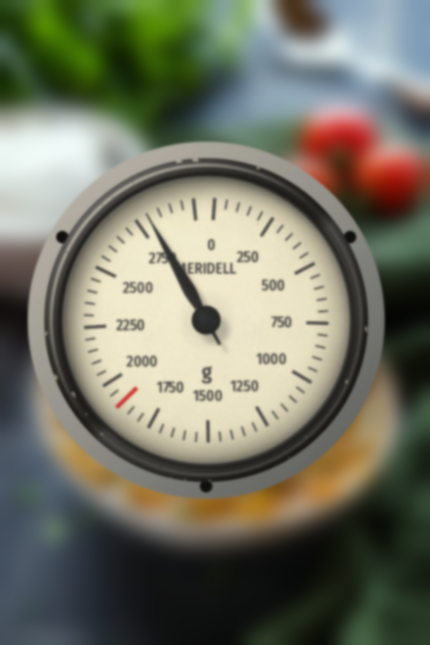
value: **2800** g
